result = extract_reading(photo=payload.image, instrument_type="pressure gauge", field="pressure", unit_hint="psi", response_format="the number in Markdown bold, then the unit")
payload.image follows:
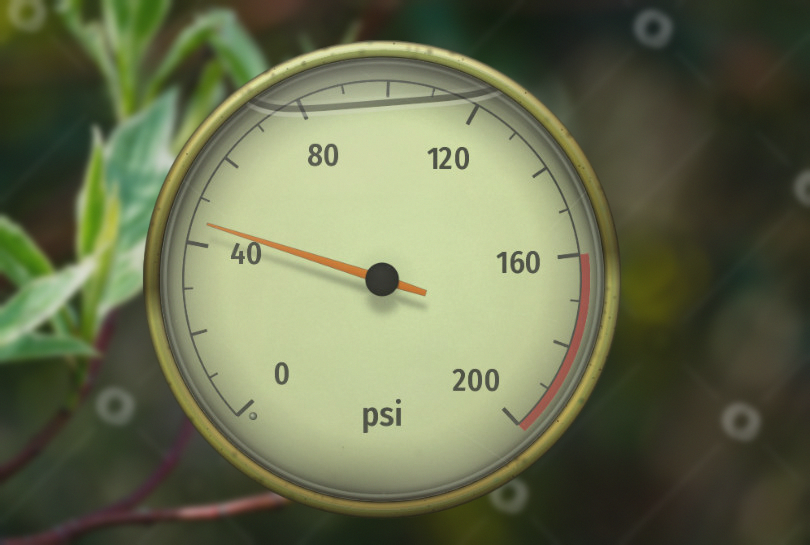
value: **45** psi
